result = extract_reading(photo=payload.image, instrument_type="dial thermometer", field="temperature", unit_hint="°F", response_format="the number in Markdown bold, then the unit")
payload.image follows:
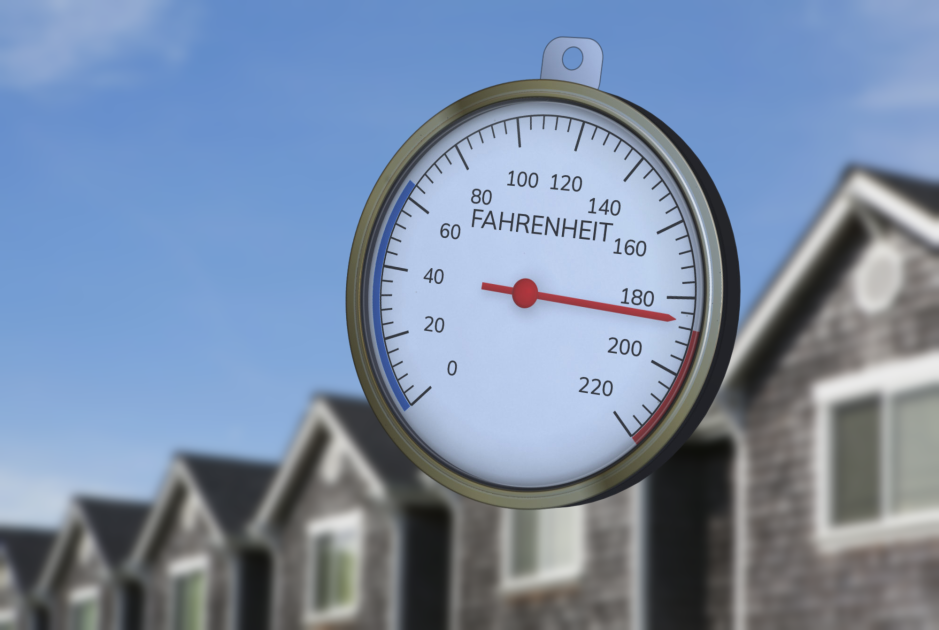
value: **186** °F
